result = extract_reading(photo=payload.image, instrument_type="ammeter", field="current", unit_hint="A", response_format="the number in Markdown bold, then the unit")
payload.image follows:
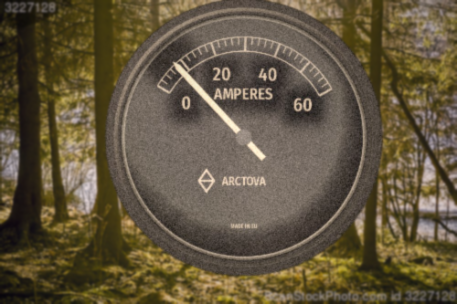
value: **8** A
